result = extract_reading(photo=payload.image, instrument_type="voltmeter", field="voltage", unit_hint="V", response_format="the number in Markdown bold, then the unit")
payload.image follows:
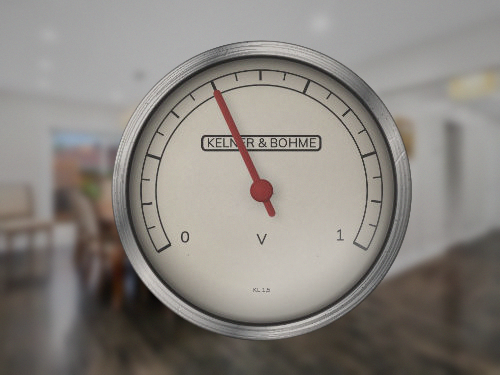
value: **0.4** V
